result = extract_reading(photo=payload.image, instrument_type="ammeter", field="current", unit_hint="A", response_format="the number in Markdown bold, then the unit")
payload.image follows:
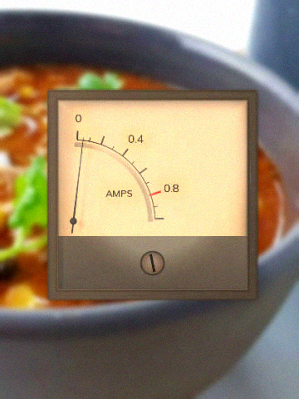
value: **0.05** A
